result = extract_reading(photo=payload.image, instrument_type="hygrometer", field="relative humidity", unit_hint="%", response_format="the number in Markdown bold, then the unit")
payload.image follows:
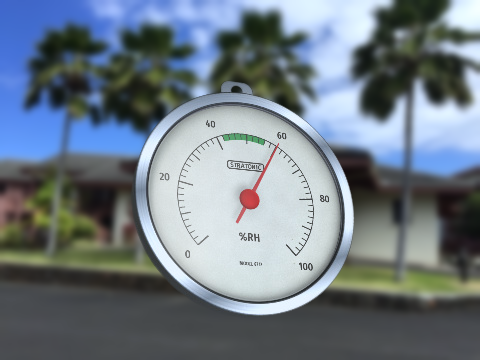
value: **60** %
